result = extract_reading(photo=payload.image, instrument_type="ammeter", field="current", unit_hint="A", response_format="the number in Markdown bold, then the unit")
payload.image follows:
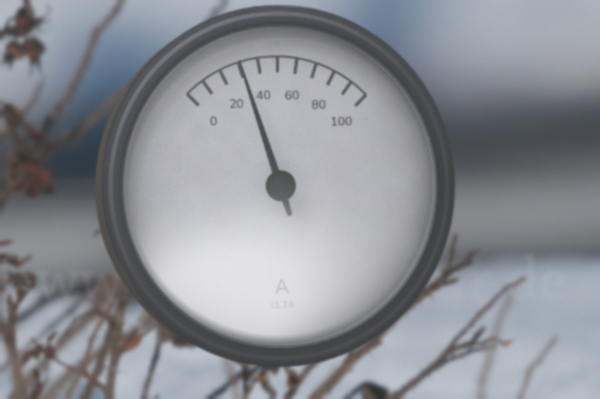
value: **30** A
